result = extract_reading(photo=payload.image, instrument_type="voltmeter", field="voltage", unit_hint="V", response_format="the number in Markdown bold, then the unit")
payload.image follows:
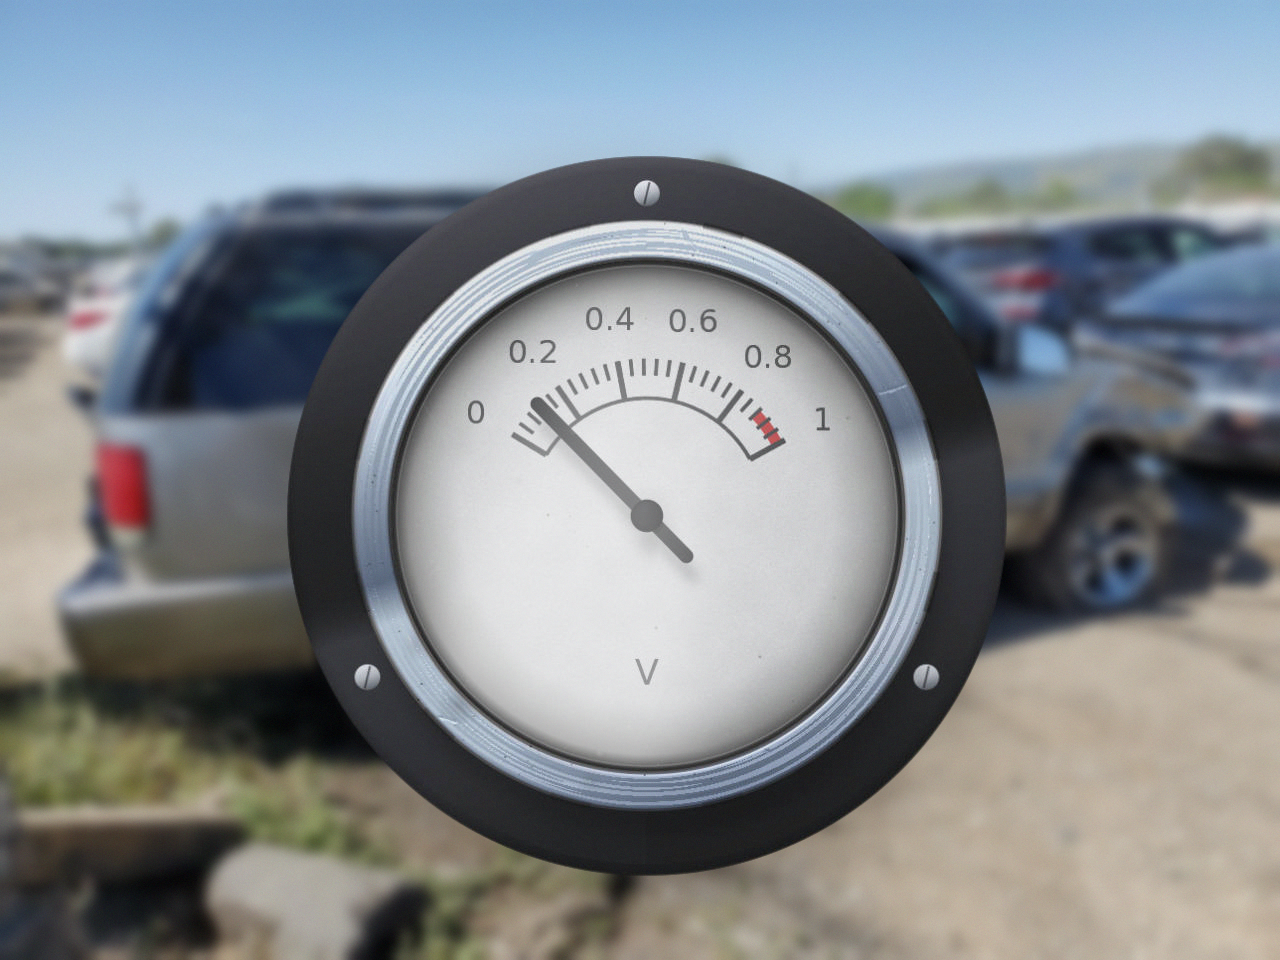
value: **0.12** V
